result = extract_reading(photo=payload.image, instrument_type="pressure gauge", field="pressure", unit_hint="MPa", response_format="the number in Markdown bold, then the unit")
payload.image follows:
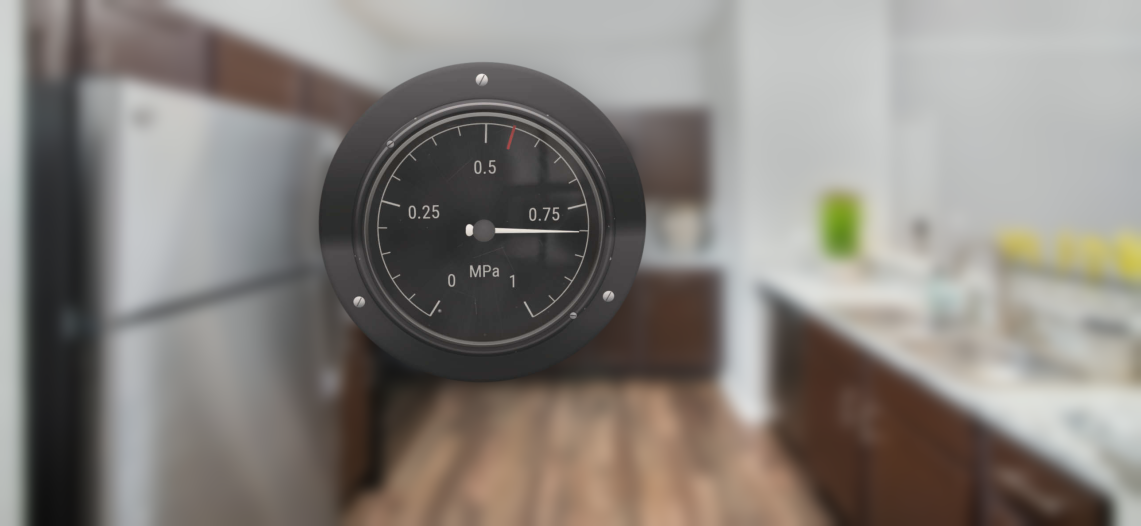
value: **0.8** MPa
